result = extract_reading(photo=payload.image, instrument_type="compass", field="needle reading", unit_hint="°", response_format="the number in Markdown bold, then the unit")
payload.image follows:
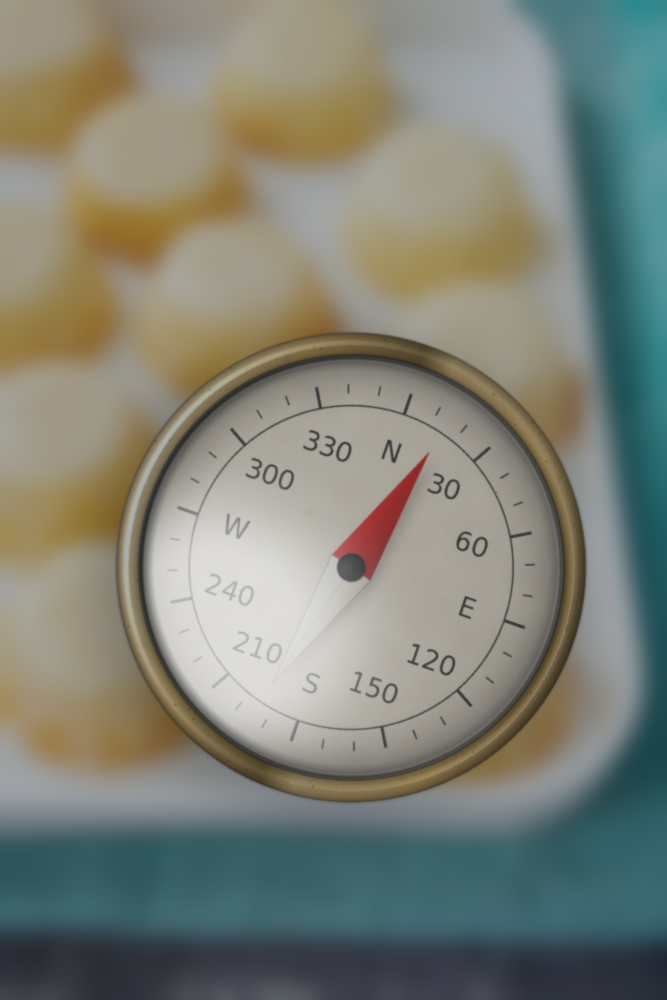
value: **15** °
